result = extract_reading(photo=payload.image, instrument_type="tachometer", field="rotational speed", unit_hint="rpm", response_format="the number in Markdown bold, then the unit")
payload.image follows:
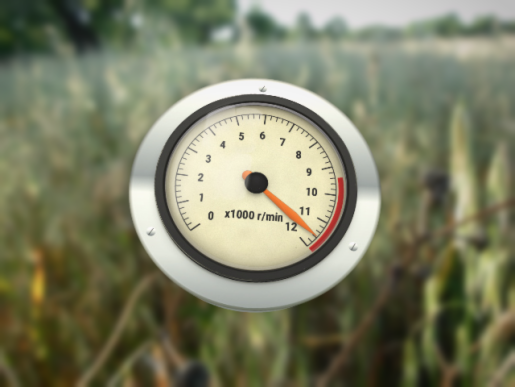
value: **11600** rpm
